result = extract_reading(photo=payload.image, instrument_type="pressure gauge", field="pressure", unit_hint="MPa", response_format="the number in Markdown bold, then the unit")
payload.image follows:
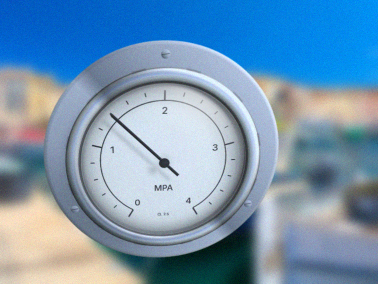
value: **1.4** MPa
